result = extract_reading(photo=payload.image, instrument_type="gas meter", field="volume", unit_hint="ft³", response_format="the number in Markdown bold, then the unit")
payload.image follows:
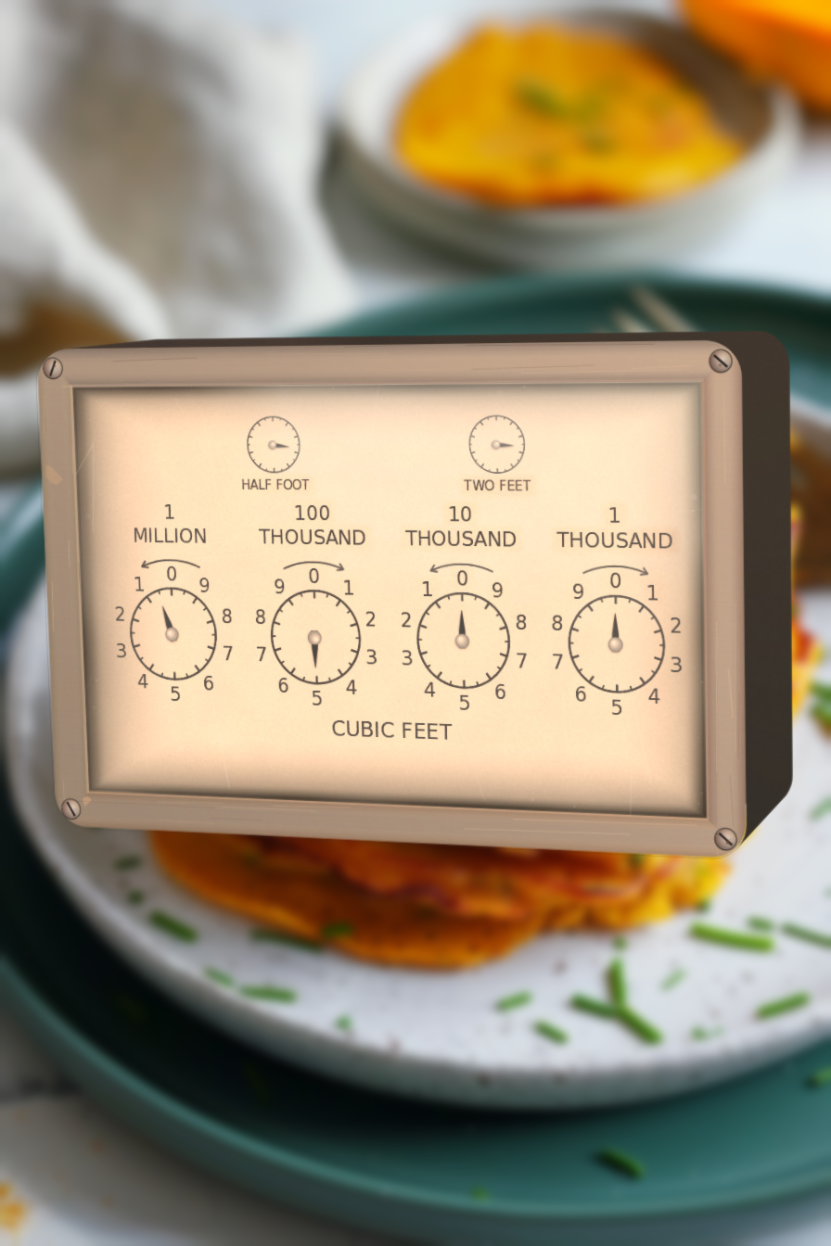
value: **50000** ft³
